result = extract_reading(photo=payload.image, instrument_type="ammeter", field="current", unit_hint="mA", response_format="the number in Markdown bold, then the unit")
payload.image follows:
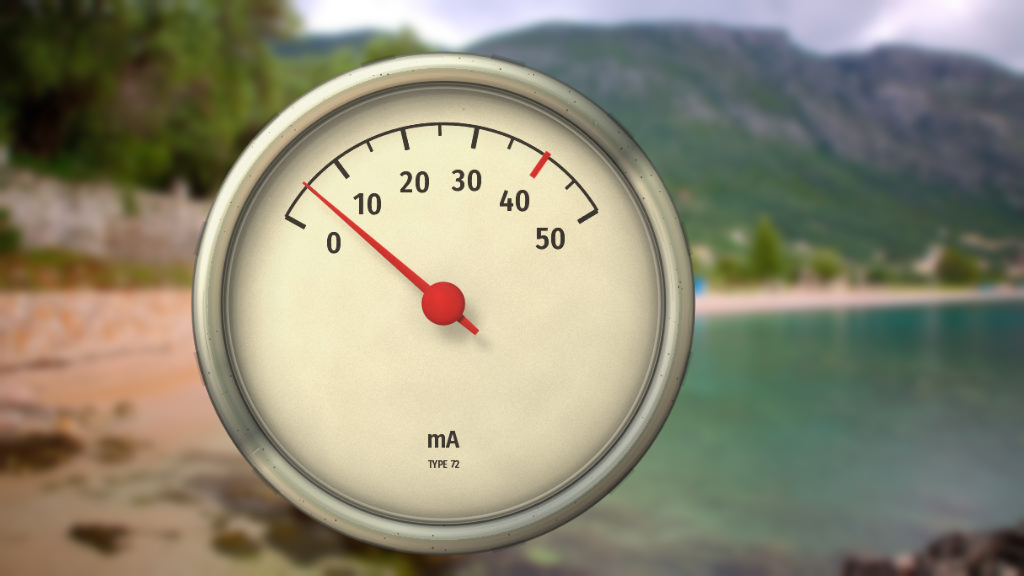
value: **5** mA
